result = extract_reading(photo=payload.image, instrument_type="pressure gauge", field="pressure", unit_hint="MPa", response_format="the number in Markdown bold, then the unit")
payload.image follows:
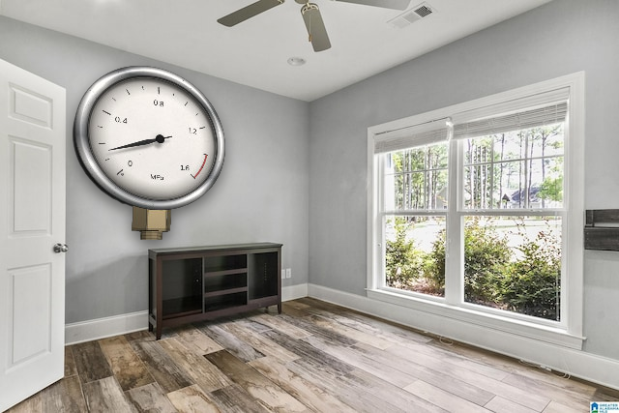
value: **0.15** MPa
